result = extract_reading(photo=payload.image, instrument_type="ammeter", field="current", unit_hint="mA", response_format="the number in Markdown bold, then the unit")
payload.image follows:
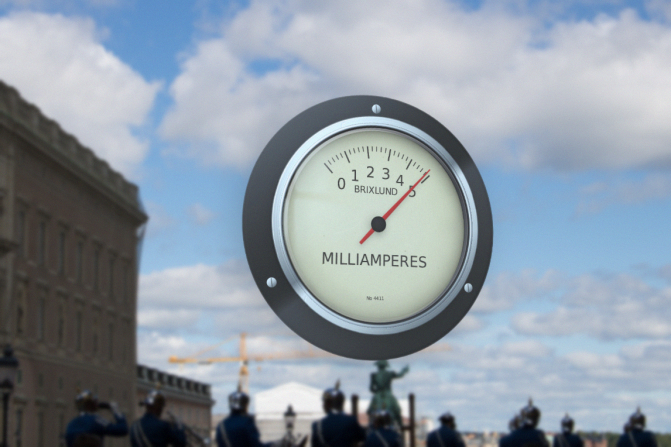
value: **4.8** mA
